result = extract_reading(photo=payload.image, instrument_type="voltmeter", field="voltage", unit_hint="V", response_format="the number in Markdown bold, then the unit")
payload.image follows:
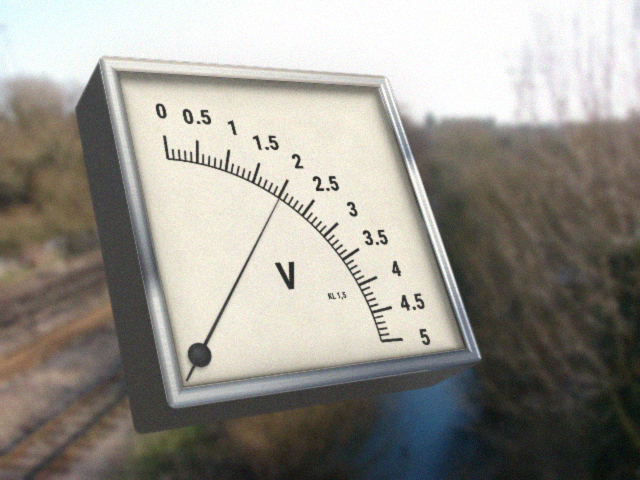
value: **2** V
